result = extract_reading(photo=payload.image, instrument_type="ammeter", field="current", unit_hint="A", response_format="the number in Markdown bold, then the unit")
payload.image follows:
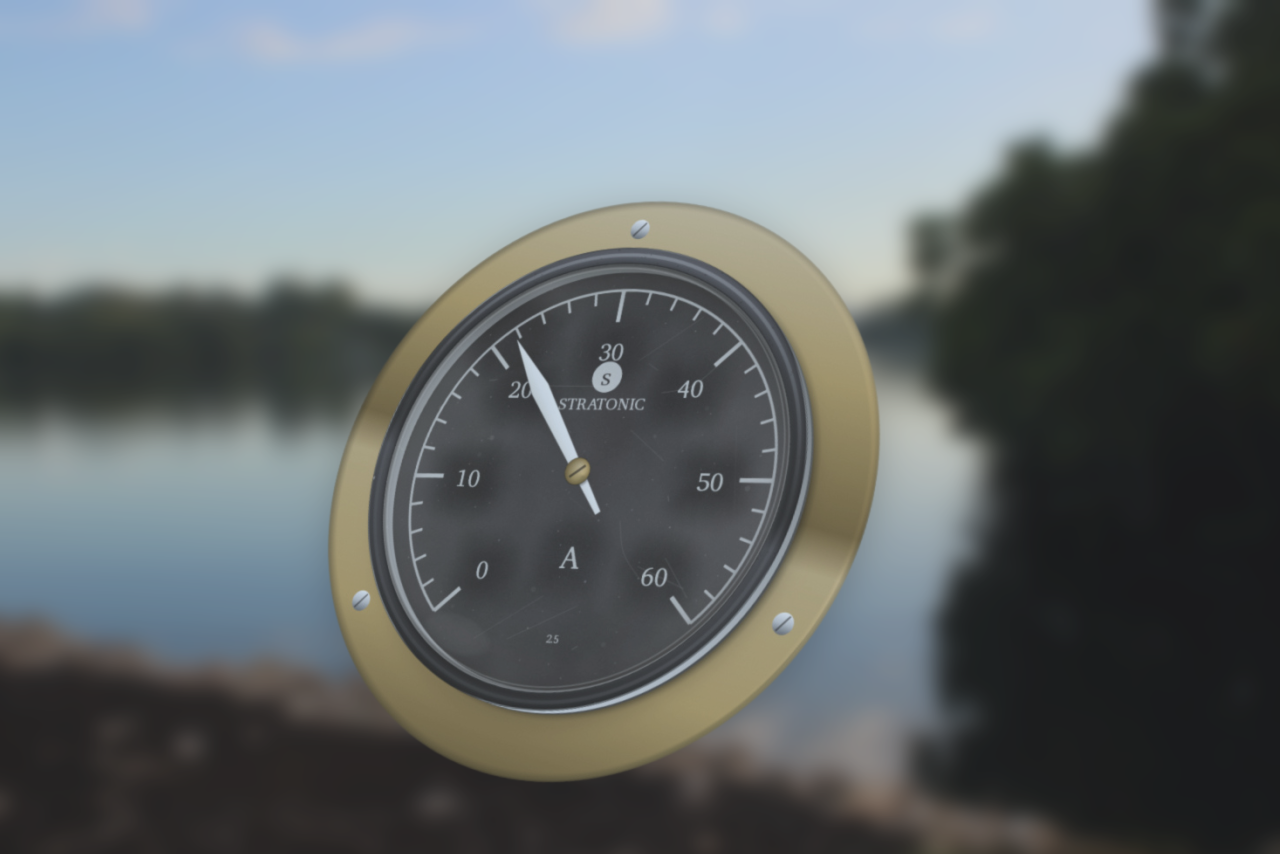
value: **22** A
